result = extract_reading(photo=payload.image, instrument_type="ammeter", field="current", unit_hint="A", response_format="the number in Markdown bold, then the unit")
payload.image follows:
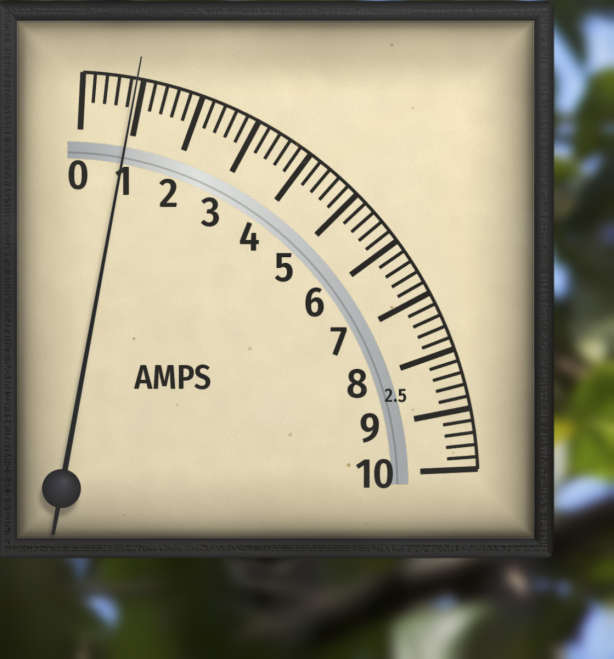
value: **0.9** A
